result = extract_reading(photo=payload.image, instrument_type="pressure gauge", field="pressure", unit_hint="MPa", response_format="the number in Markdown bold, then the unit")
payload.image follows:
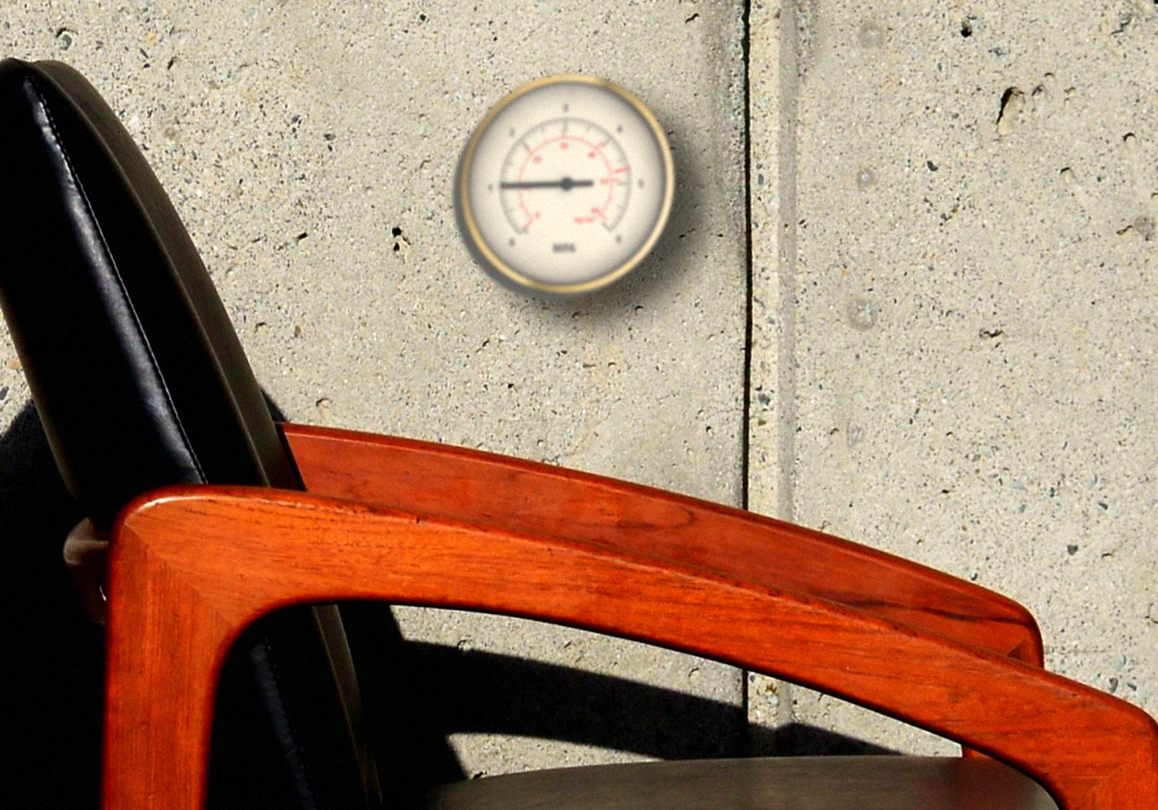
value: **1** MPa
